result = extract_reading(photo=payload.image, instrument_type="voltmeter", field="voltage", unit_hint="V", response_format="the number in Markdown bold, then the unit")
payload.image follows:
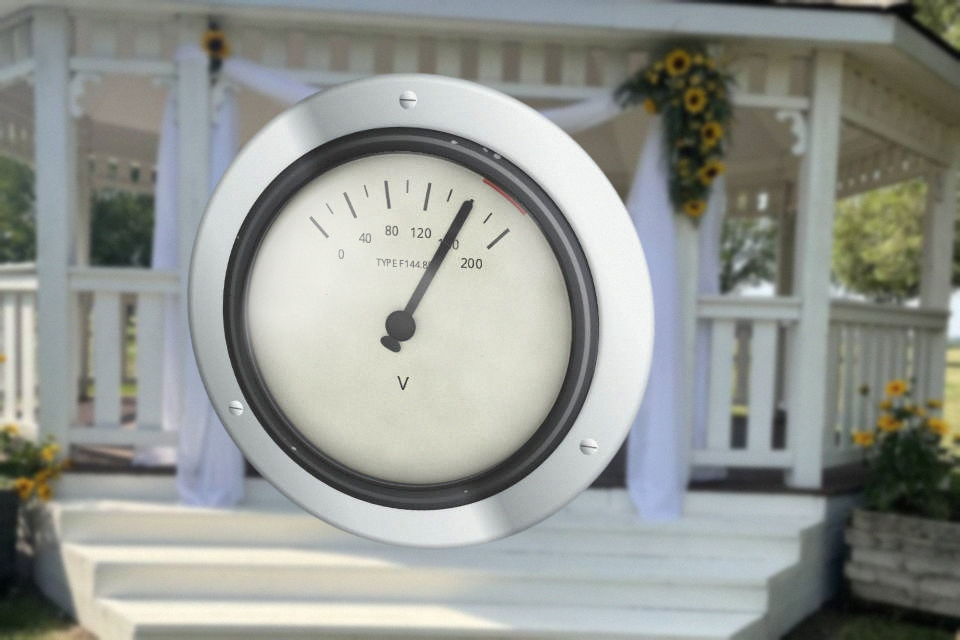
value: **160** V
